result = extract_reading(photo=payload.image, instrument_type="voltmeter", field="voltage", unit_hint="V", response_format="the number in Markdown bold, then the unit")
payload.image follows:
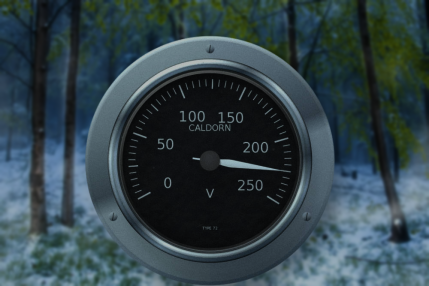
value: **225** V
